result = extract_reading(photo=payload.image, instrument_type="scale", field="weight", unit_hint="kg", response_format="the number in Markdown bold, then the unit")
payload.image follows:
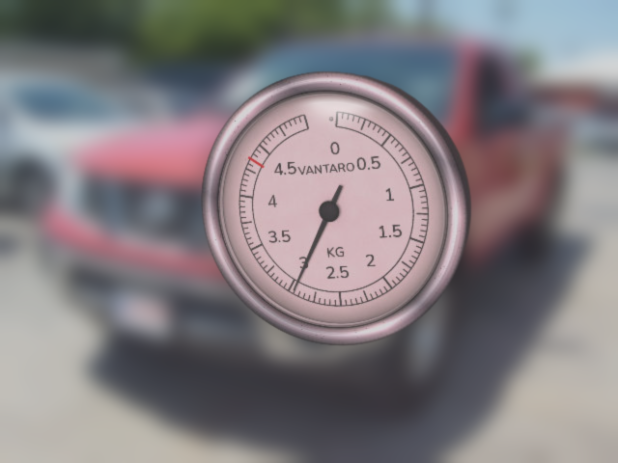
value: **2.95** kg
